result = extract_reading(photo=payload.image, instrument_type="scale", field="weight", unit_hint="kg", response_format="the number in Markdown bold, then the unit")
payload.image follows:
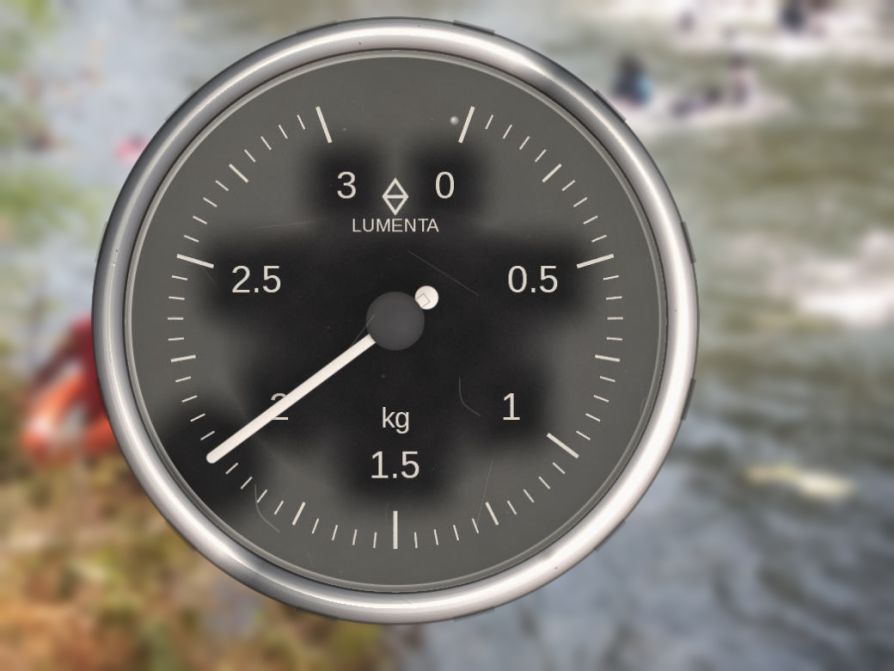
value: **2** kg
